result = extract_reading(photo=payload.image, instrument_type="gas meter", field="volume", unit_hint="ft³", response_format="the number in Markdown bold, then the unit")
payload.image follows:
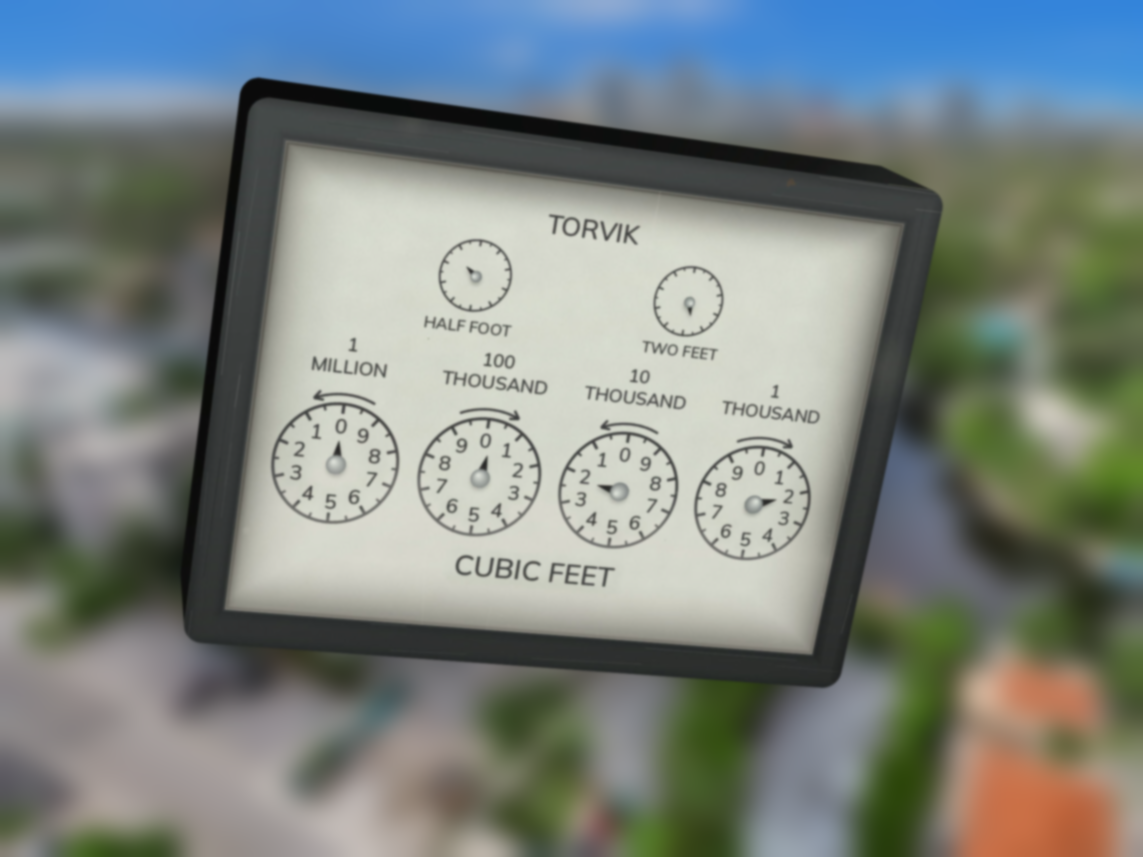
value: **2200** ft³
